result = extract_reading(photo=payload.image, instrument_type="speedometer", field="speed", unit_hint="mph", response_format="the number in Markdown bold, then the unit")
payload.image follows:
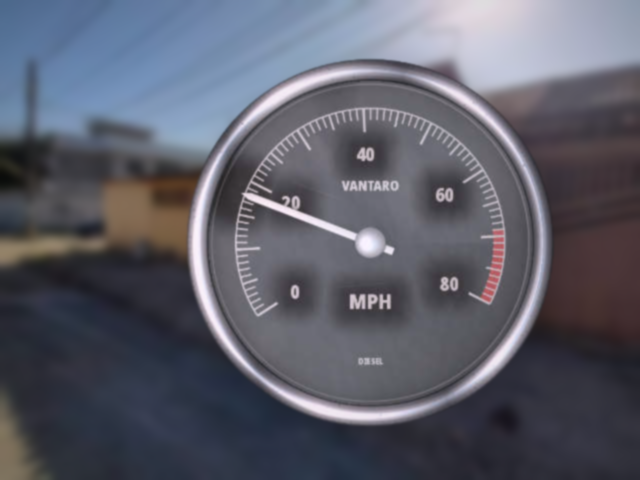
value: **18** mph
